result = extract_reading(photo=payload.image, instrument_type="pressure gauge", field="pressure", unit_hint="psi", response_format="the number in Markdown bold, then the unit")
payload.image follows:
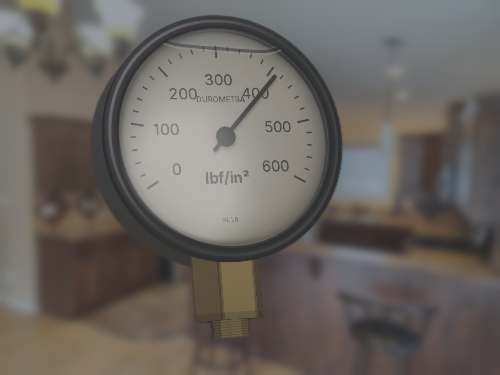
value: **410** psi
